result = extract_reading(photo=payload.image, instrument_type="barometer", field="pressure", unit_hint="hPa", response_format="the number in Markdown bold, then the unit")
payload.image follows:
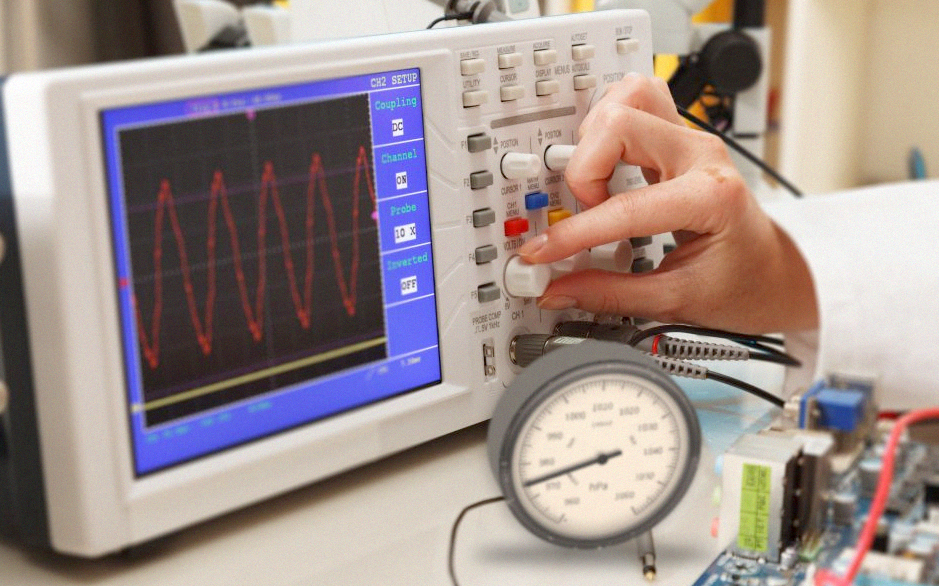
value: **975** hPa
